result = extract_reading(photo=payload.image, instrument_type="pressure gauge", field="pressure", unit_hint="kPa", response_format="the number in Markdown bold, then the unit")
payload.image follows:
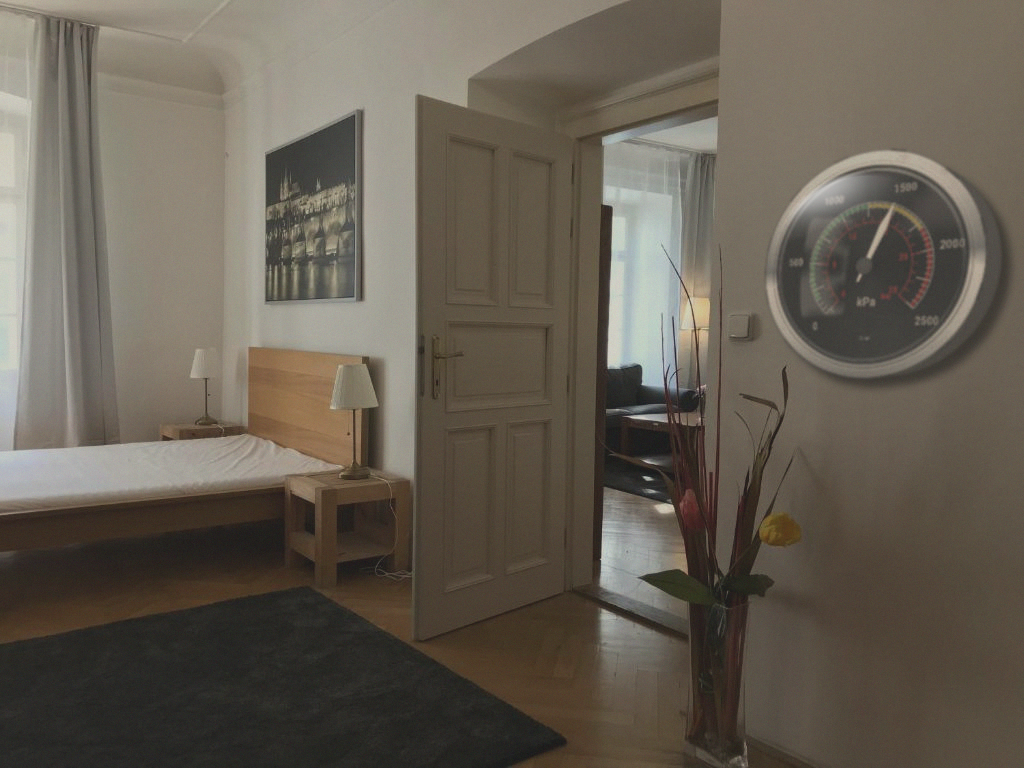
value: **1500** kPa
